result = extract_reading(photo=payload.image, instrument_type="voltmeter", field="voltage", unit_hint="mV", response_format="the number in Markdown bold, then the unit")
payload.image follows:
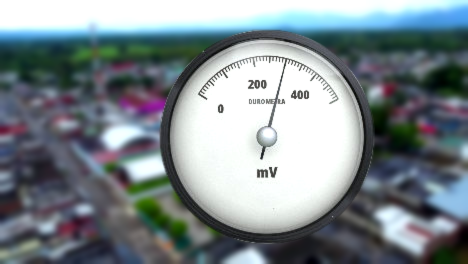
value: **300** mV
